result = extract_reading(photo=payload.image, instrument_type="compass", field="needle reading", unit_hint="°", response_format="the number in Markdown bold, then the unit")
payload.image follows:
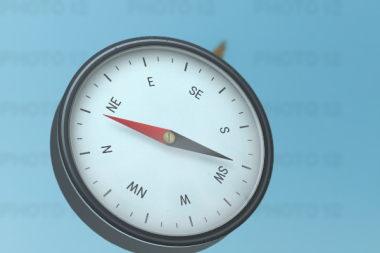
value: **30** °
